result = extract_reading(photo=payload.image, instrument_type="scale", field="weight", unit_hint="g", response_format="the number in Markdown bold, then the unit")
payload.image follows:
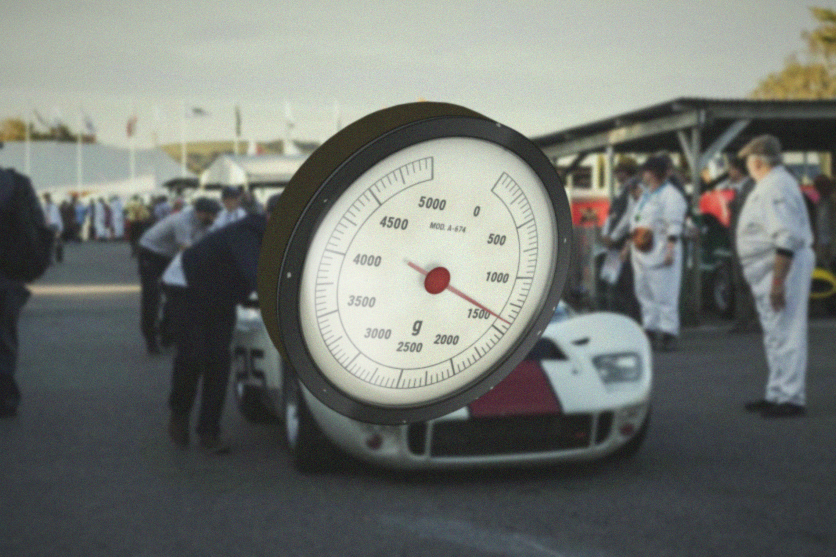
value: **1400** g
